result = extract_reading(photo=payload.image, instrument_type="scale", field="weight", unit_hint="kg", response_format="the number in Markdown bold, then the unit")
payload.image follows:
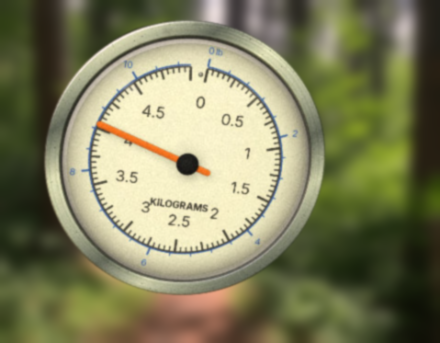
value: **4.05** kg
